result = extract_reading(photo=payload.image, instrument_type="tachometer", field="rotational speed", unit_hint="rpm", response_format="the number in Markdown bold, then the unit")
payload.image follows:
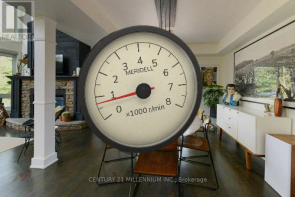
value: **750** rpm
